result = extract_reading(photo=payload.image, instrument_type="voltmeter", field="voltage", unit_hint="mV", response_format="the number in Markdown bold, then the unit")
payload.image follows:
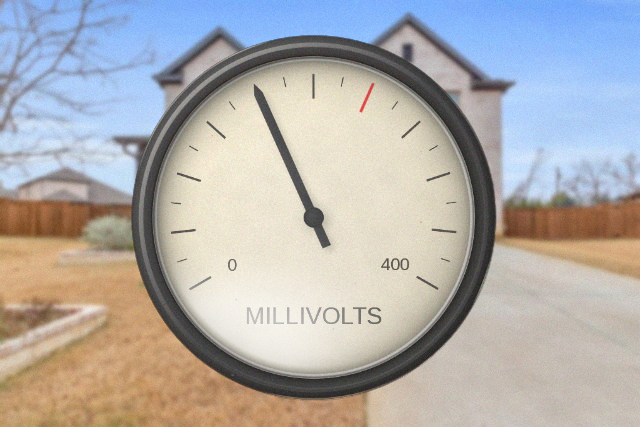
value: **160** mV
